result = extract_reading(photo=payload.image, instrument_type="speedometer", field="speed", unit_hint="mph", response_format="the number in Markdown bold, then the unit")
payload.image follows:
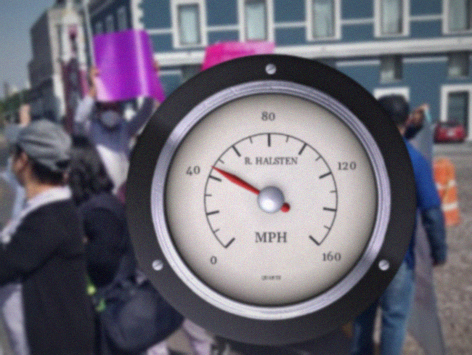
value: **45** mph
